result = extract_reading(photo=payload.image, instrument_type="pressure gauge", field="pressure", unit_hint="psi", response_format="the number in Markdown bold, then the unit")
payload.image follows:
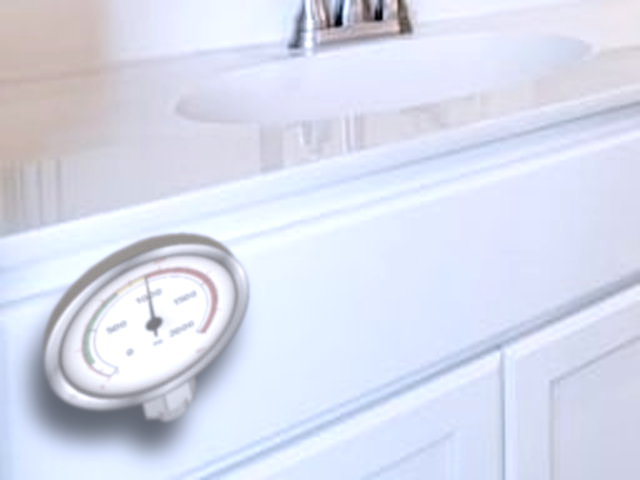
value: **1000** psi
